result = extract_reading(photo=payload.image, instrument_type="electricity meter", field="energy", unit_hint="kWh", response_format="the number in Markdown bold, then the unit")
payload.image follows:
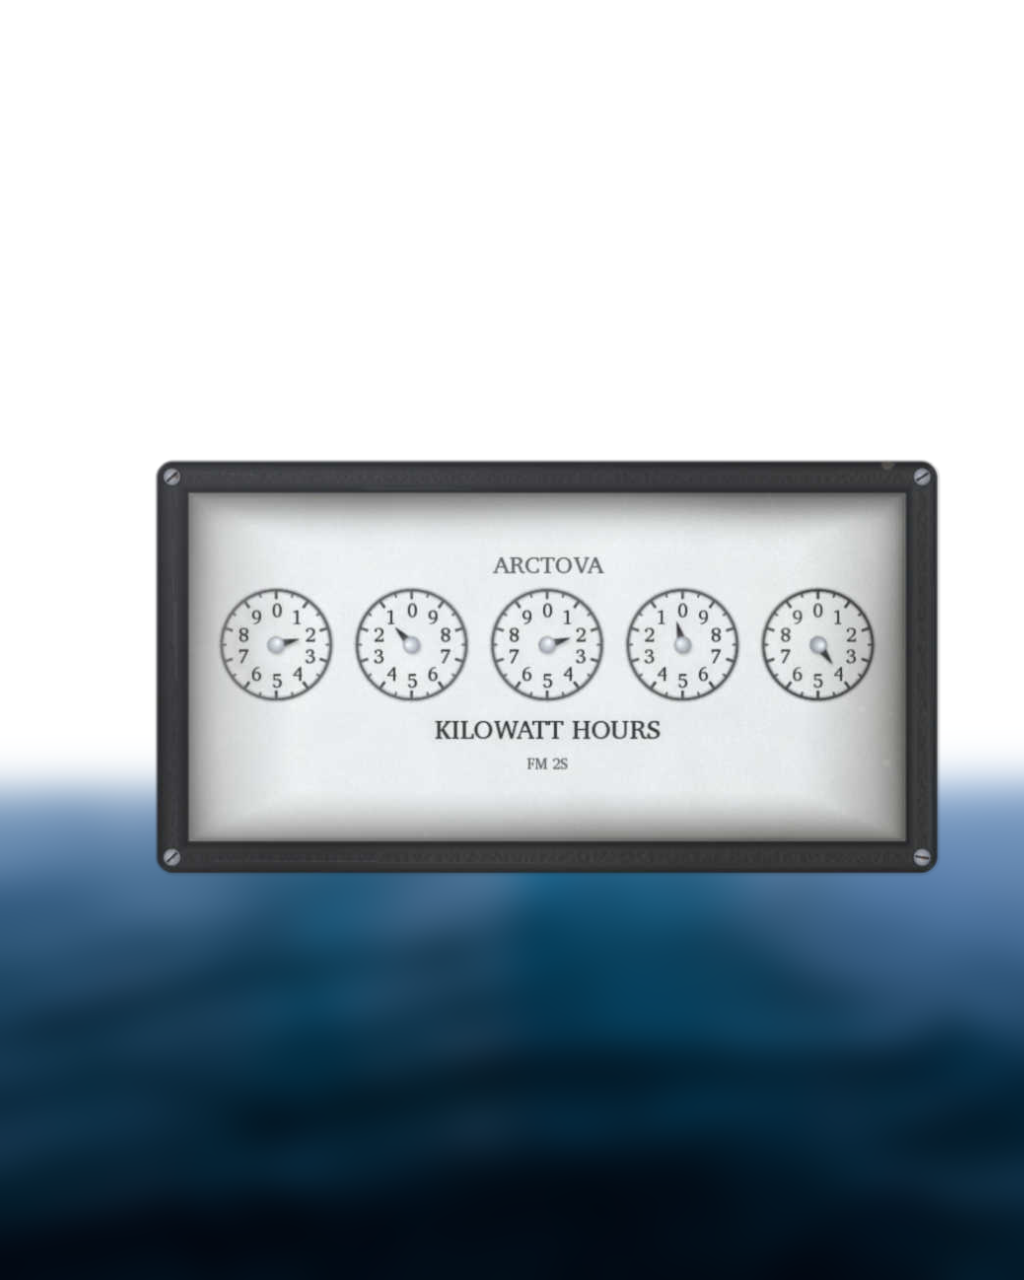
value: **21204** kWh
